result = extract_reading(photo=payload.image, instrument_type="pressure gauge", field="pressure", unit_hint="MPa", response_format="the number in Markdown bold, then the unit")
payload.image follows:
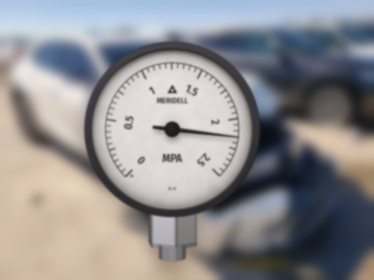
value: **2.15** MPa
